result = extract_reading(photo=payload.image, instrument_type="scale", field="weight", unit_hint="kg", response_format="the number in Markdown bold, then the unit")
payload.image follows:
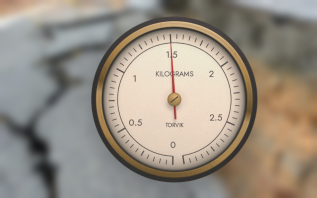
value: **1.5** kg
